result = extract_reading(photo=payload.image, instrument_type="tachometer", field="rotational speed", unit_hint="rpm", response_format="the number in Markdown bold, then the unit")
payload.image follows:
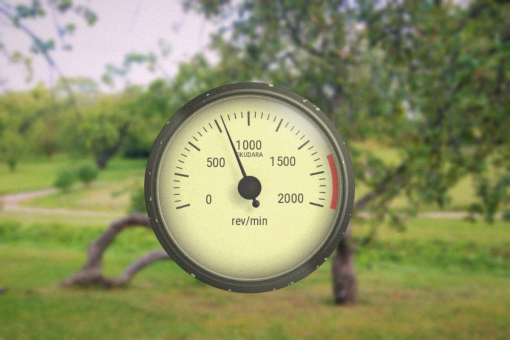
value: **800** rpm
